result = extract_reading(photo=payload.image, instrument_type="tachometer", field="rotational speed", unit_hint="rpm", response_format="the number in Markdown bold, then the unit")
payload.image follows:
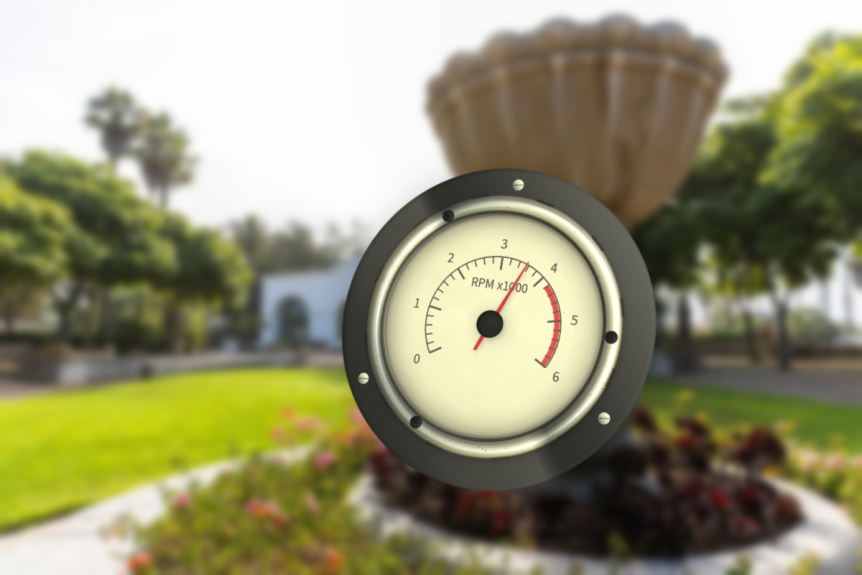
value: **3600** rpm
